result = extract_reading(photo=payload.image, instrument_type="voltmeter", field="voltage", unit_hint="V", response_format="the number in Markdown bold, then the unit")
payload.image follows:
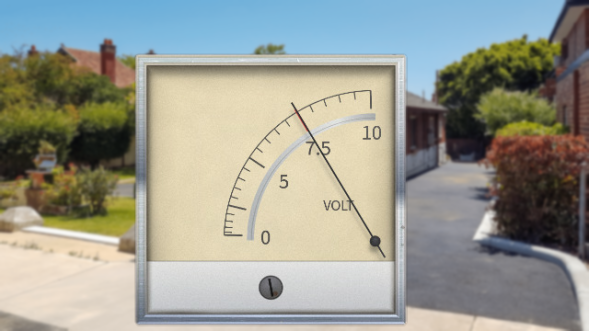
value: **7.5** V
